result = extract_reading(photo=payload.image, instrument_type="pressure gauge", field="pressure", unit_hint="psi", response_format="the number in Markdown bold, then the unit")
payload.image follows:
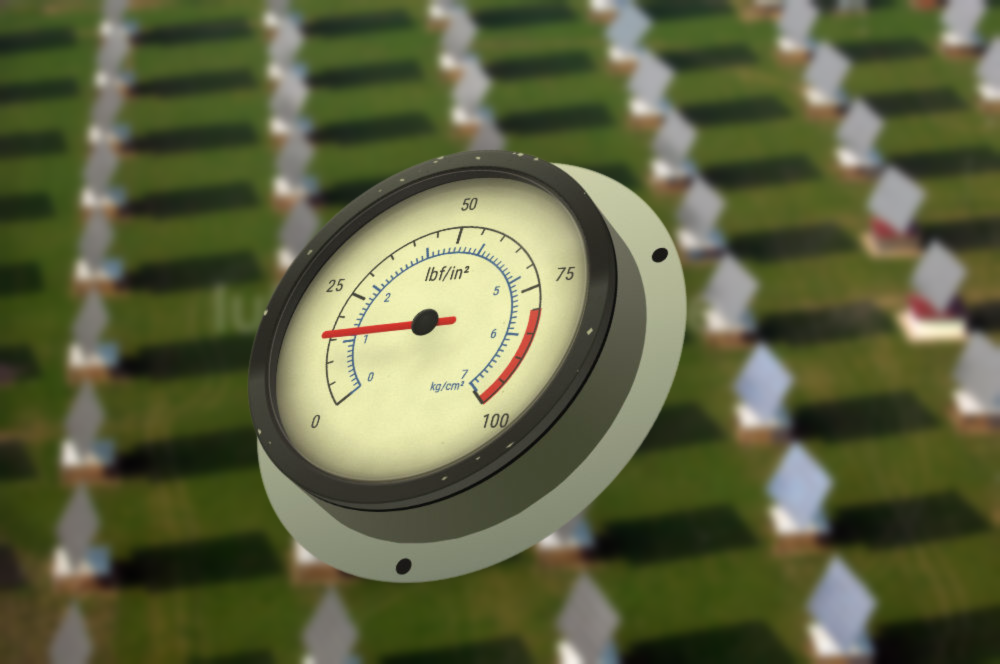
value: **15** psi
